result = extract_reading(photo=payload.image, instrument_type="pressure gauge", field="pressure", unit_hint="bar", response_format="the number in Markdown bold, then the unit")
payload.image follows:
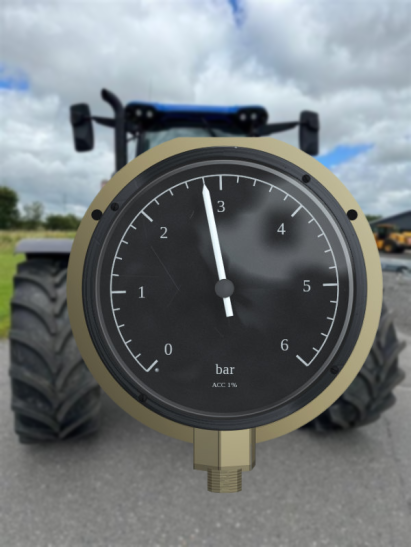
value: **2.8** bar
